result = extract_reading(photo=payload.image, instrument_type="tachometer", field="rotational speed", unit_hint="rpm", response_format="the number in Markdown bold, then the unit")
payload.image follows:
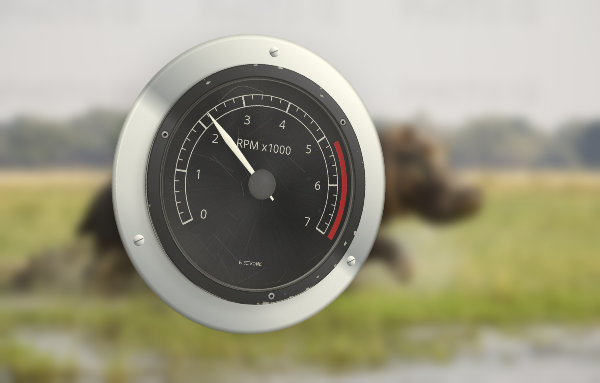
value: **2200** rpm
